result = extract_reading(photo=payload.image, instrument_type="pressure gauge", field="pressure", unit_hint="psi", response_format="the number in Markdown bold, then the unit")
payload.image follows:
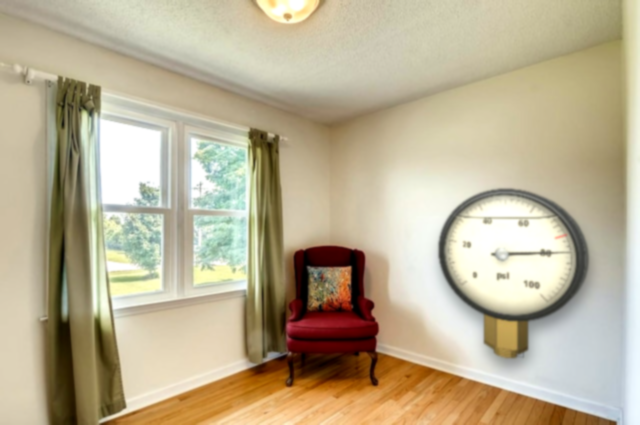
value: **80** psi
